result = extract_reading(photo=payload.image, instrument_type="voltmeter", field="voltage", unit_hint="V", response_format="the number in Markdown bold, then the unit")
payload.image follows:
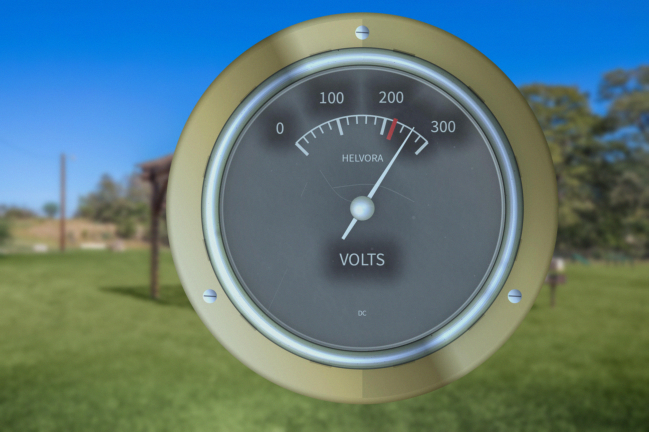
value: **260** V
